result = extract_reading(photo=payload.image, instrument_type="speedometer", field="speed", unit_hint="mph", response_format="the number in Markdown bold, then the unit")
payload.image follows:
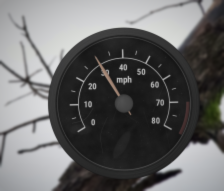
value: **30** mph
